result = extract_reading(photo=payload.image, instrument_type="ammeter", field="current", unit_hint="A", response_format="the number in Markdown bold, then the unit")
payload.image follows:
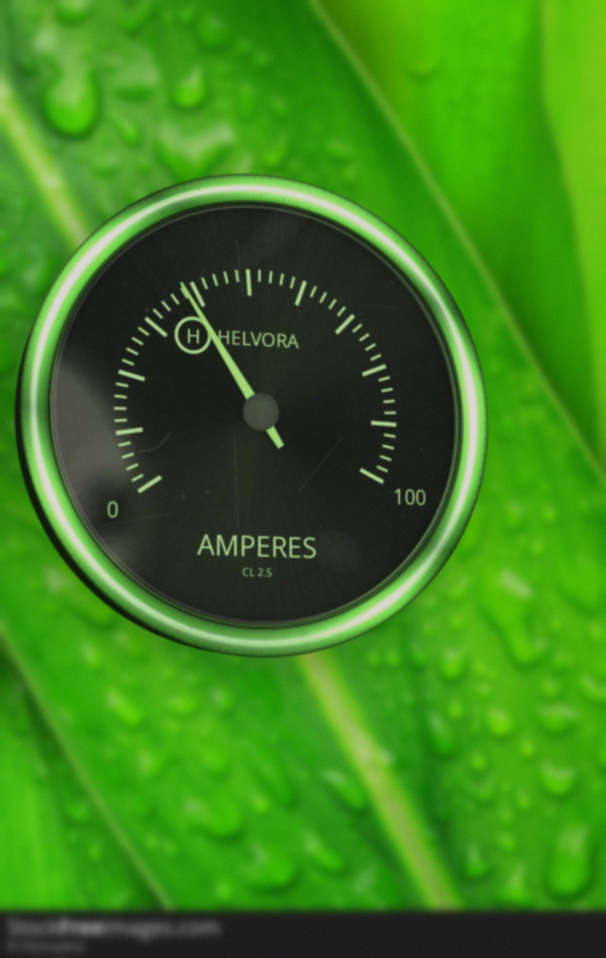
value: **38** A
